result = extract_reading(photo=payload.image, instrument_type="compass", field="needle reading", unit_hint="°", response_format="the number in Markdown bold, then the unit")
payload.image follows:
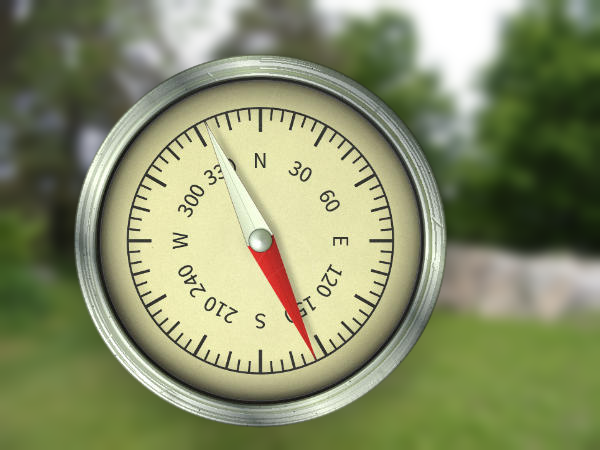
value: **155** °
